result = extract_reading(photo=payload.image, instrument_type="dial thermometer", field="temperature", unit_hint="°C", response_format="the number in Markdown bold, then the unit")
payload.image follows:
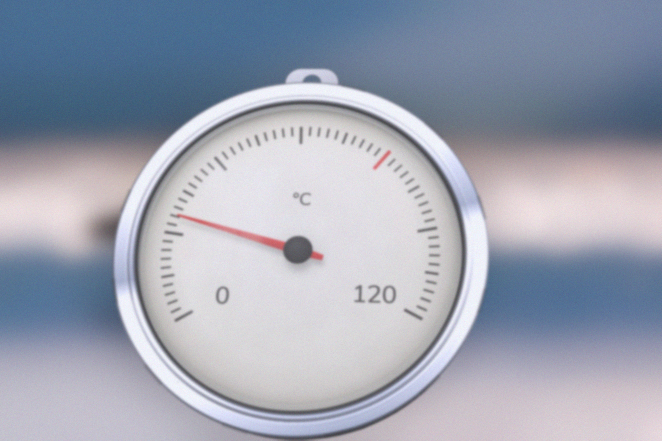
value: **24** °C
